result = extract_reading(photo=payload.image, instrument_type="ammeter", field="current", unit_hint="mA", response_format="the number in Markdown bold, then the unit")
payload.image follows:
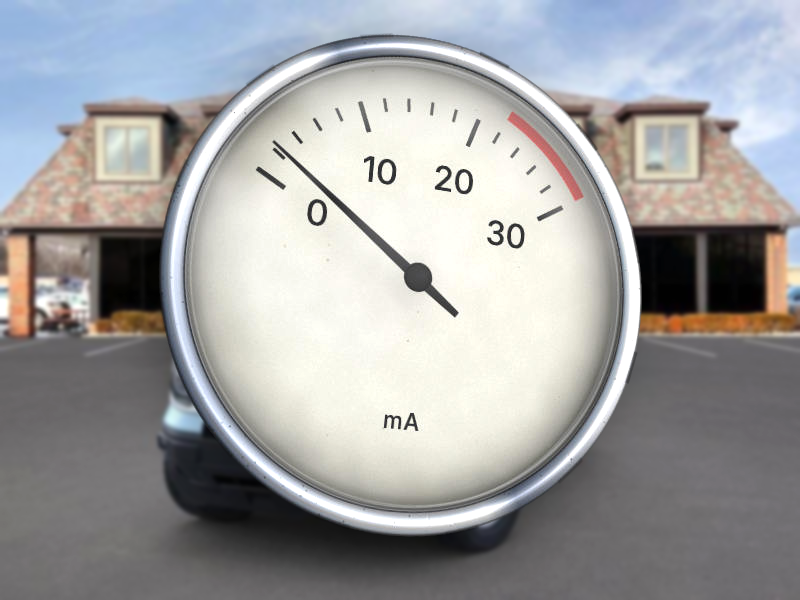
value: **2** mA
